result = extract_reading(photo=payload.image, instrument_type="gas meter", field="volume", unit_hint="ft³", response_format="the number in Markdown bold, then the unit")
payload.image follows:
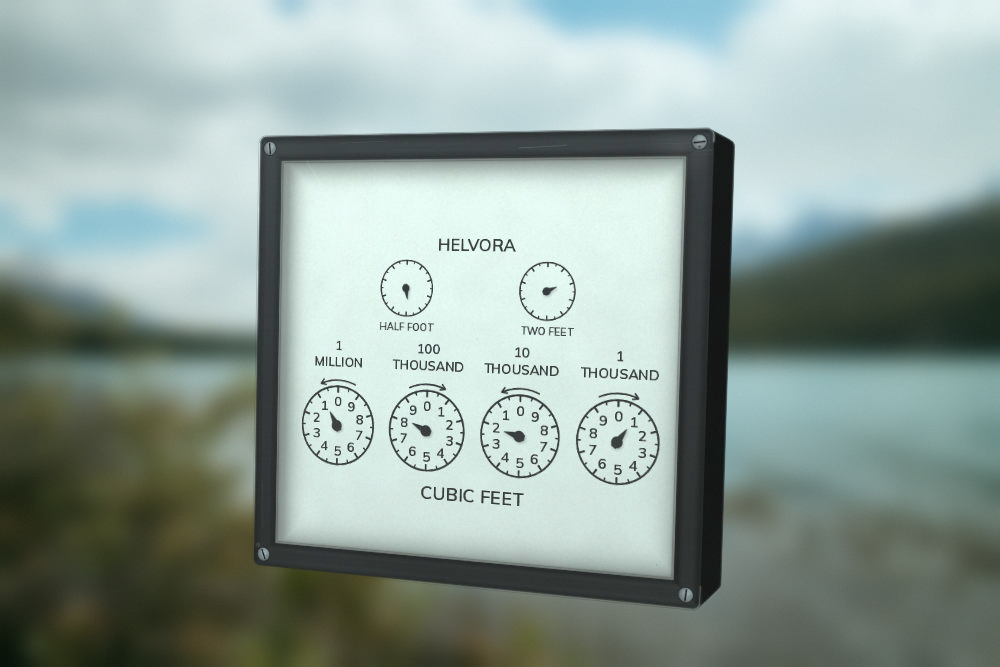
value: **82100** ft³
